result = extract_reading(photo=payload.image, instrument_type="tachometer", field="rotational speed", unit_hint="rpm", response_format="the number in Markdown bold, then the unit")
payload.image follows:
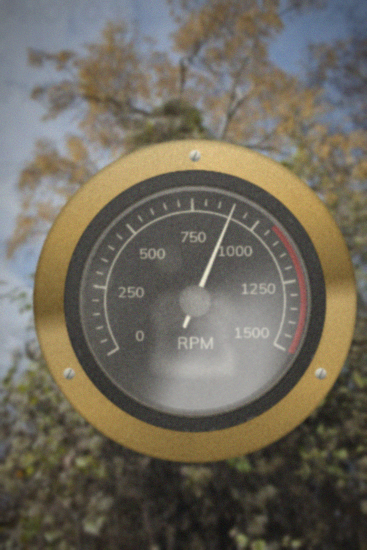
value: **900** rpm
